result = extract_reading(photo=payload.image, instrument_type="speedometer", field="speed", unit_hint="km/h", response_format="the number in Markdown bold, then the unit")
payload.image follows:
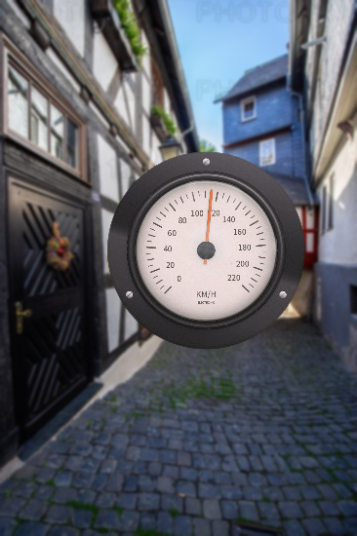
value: **115** km/h
